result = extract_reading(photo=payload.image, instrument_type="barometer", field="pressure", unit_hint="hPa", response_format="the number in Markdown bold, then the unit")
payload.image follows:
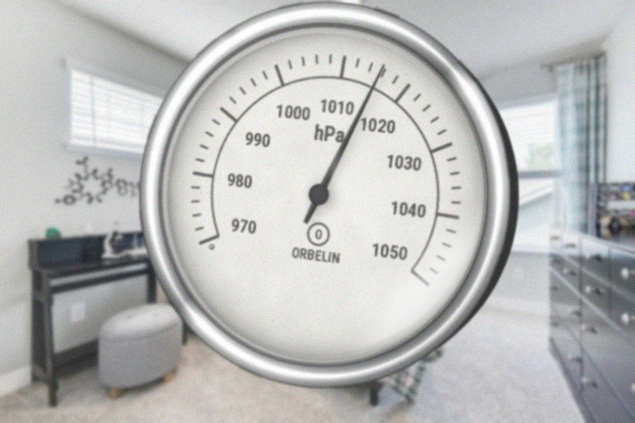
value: **1016** hPa
